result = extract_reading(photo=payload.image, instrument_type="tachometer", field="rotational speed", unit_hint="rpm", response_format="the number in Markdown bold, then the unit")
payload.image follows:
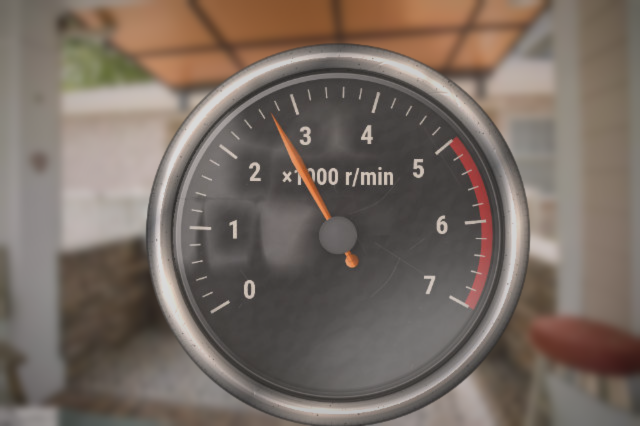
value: **2700** rpm
